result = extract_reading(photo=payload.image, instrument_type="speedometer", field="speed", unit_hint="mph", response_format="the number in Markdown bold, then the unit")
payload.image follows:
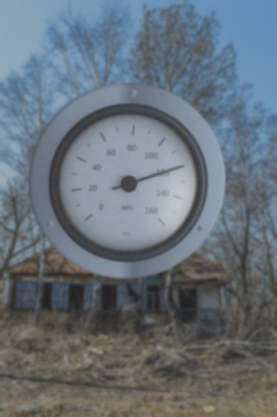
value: **120** mph
